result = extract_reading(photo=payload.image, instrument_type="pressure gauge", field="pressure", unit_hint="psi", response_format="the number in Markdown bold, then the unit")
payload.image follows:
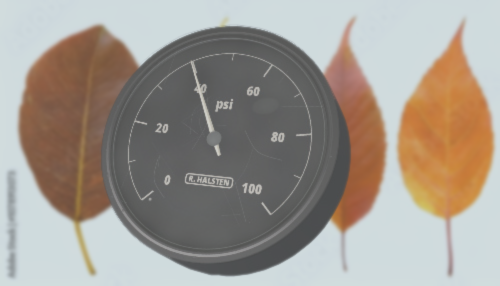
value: **40** psi
